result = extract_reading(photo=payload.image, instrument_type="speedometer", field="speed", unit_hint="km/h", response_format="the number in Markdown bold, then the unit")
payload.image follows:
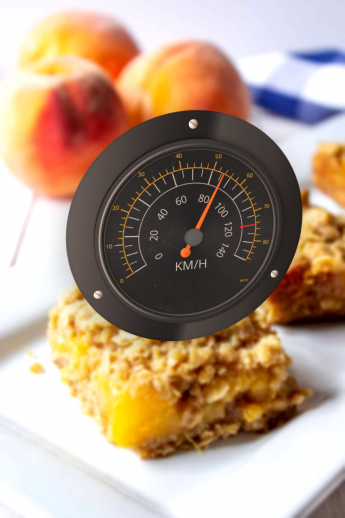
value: **85** km/h
